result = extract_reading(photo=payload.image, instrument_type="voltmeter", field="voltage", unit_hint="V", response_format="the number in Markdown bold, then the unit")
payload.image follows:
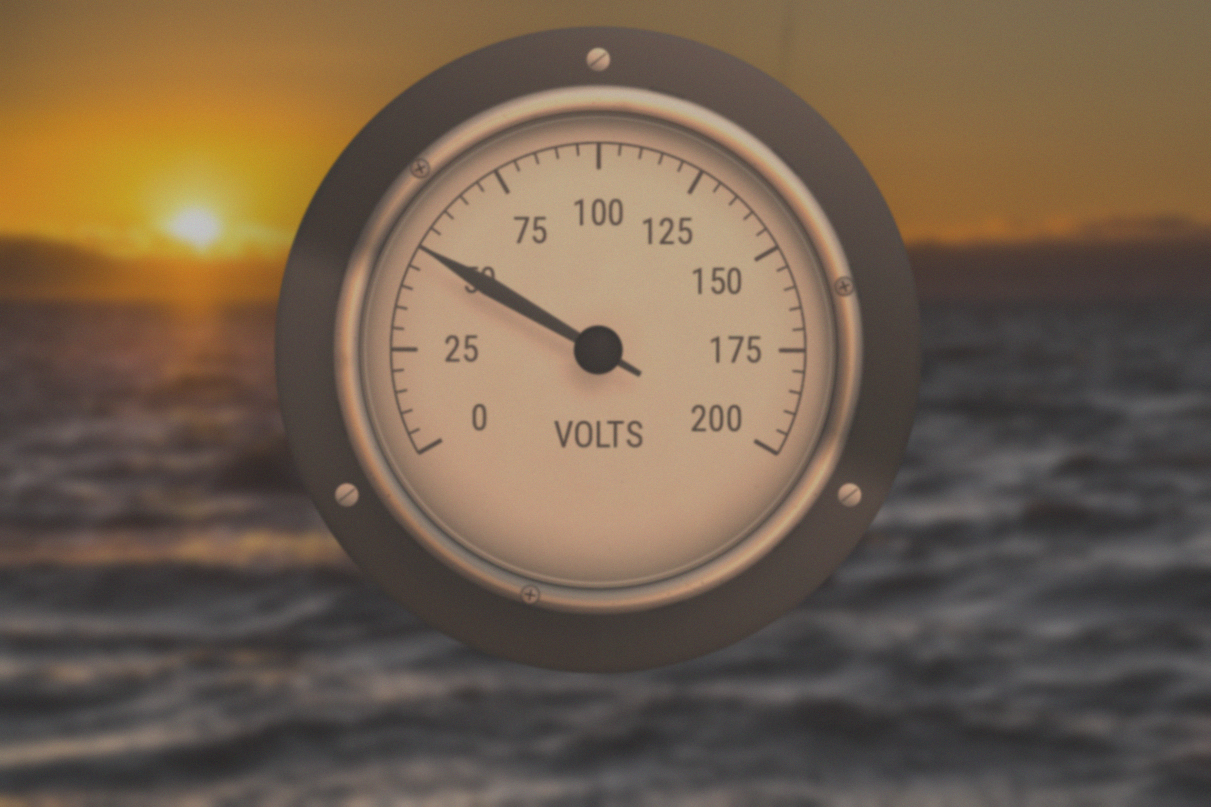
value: **50** V
